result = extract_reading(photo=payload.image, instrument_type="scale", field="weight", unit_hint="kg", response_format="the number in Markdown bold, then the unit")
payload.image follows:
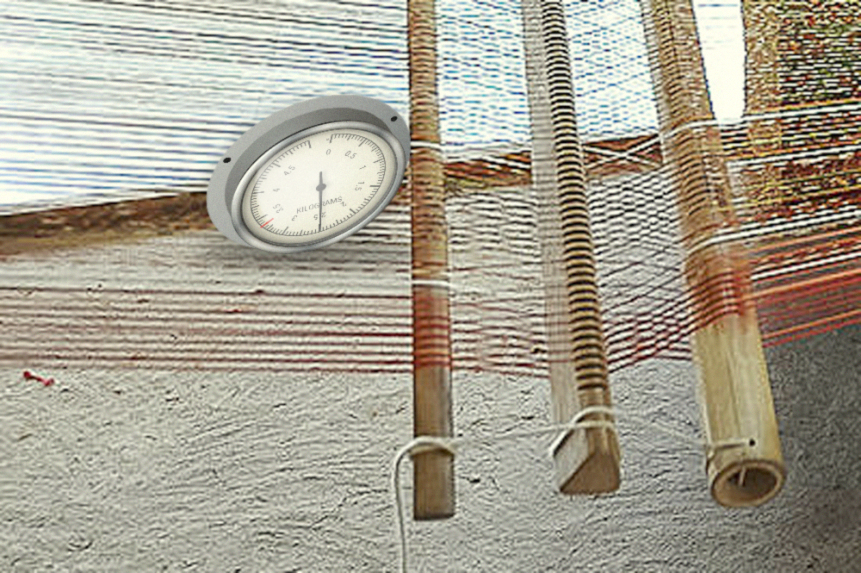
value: **2.5** kg
